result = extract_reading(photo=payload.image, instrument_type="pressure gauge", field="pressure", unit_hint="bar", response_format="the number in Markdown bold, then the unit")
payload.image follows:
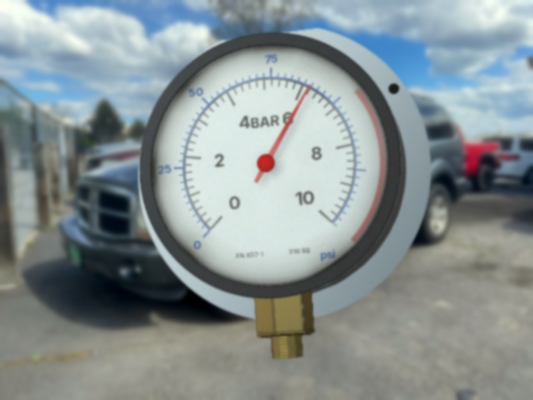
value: **6.2** bar
